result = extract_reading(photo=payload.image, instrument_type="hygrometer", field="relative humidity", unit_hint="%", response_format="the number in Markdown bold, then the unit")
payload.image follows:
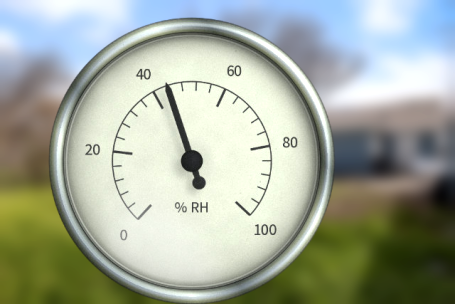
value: **44** %
